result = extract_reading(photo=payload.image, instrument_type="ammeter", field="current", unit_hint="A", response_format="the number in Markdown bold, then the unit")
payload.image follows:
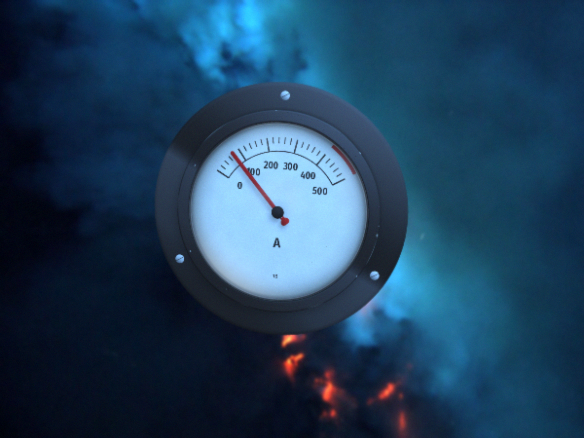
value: **80** A
